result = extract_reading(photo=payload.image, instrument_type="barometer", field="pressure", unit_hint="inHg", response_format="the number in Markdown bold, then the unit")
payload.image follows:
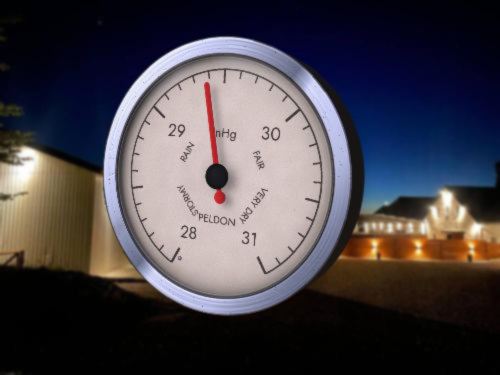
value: **29.4** inHg
